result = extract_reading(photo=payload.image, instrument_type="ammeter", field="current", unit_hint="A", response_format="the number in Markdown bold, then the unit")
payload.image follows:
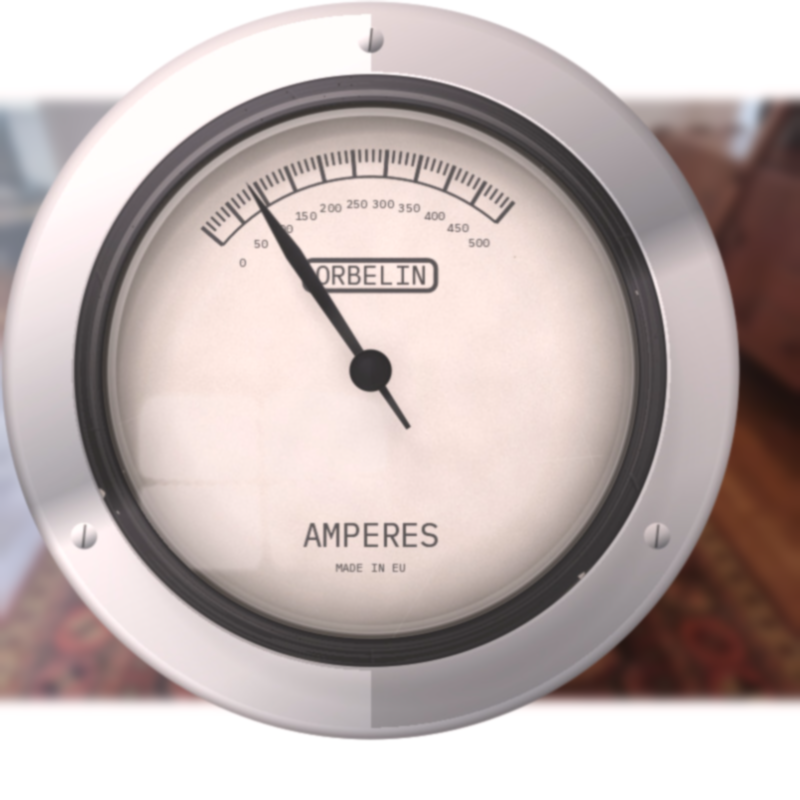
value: **90** A
